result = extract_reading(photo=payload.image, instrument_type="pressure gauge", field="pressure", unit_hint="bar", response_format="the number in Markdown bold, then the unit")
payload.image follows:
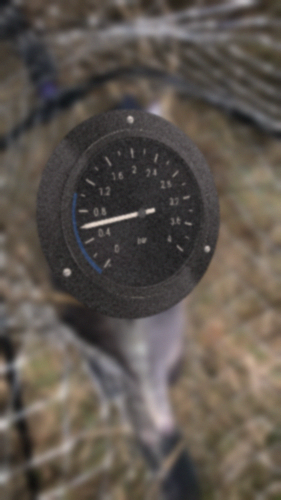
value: **0.6** bar
